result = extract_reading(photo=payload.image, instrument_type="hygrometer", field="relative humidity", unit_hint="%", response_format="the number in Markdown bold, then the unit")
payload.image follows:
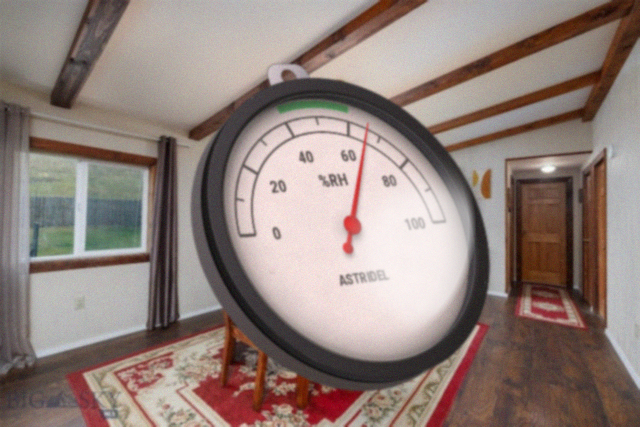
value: **65** %
